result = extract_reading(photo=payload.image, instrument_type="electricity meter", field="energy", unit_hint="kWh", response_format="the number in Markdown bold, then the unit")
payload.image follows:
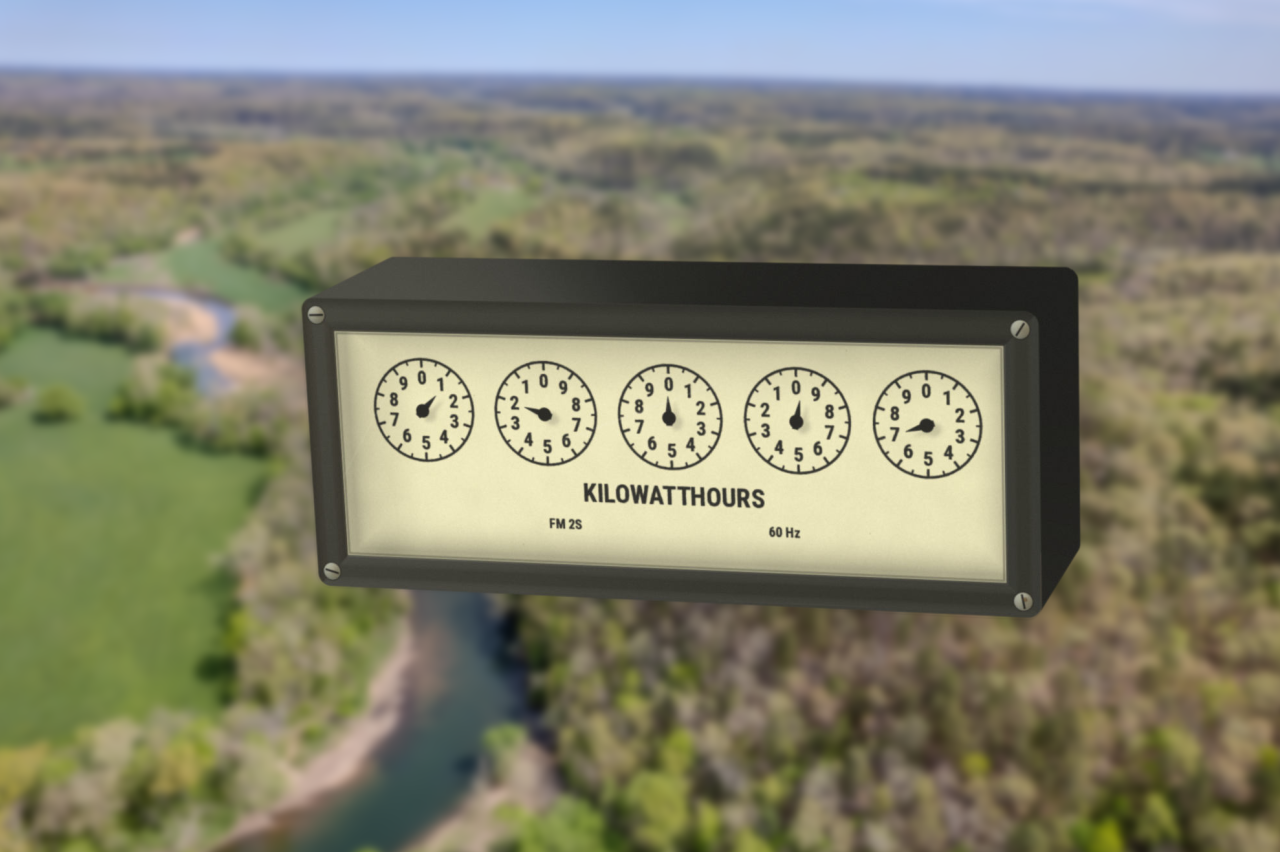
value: **11997** kWh
